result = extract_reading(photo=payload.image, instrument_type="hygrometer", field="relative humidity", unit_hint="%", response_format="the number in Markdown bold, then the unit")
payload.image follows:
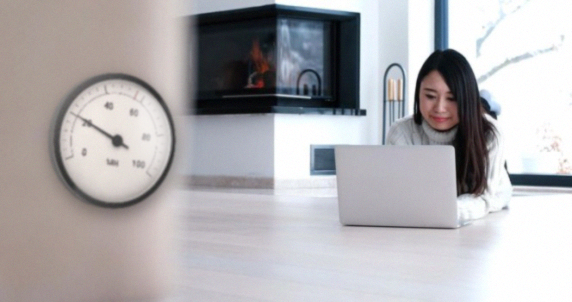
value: **20** %
